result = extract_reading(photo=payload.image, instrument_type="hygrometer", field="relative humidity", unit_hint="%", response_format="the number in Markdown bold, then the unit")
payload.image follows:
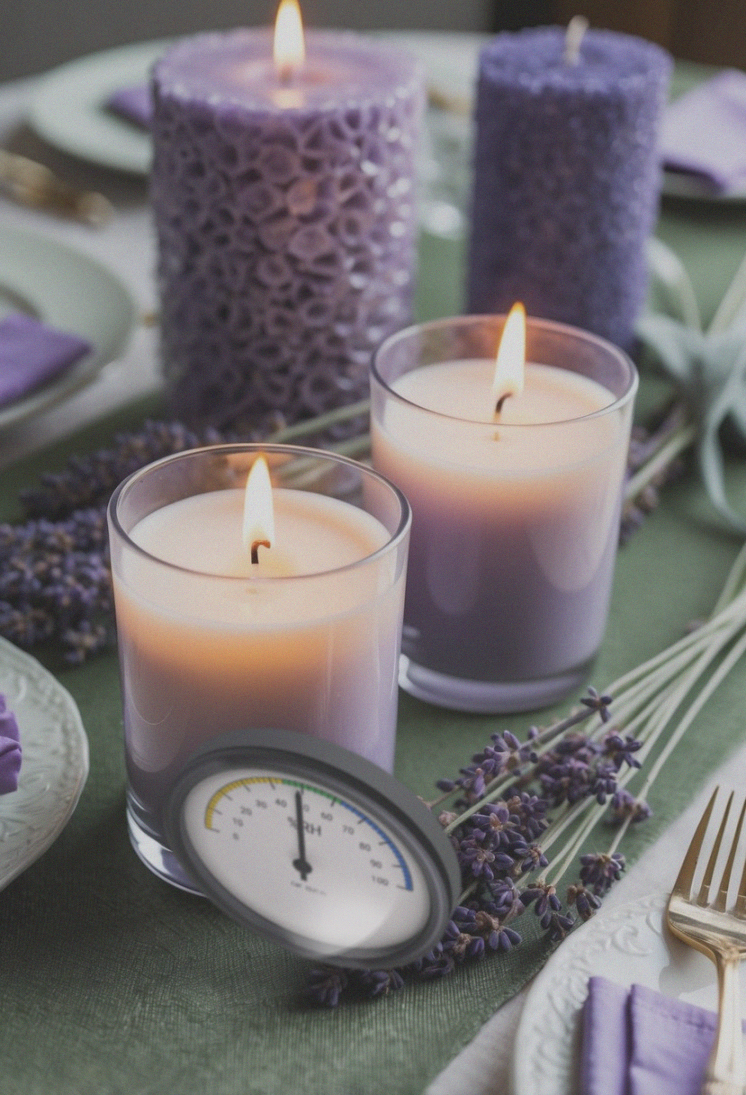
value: **50** %
